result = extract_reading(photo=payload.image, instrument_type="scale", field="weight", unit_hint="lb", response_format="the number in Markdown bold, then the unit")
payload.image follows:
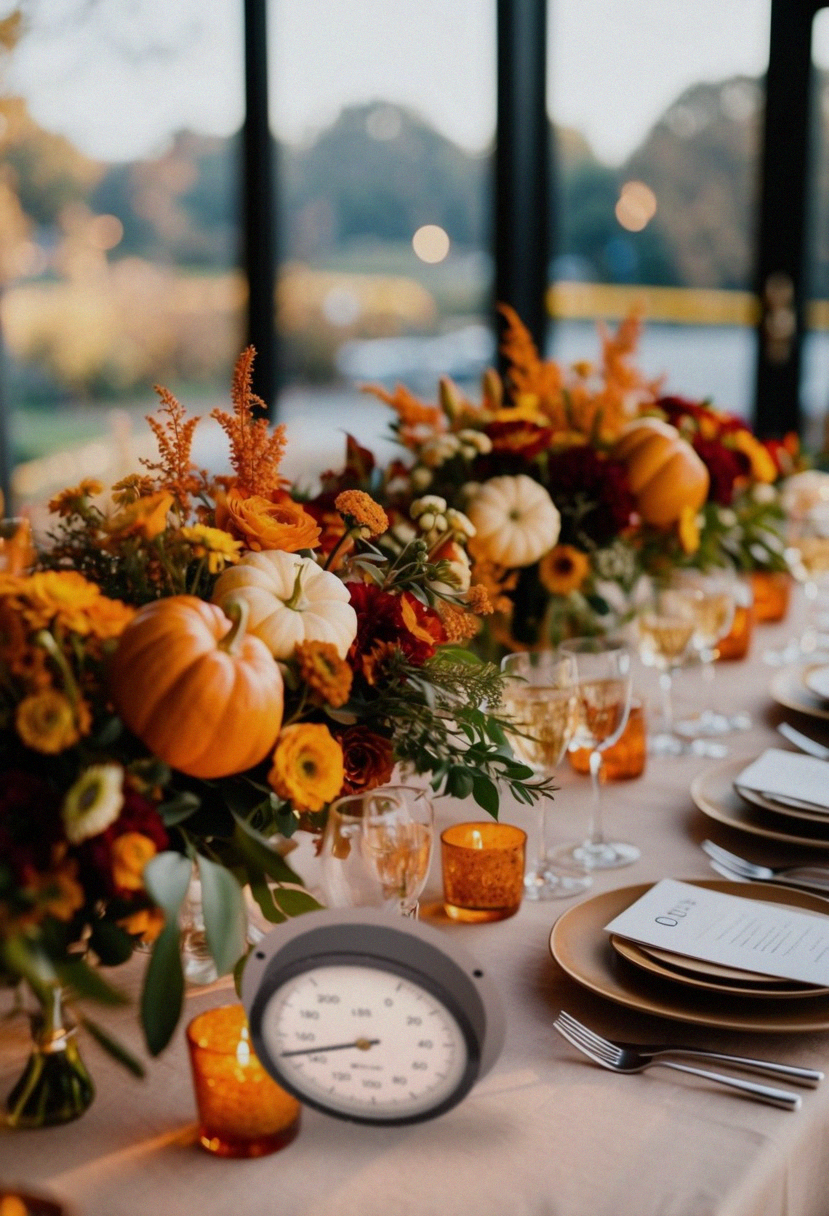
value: **150** lb
